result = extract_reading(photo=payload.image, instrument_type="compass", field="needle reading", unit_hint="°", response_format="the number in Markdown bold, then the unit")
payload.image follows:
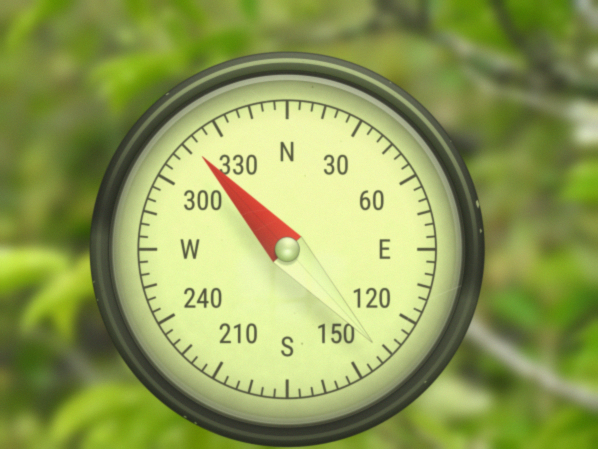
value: **317.5** °
